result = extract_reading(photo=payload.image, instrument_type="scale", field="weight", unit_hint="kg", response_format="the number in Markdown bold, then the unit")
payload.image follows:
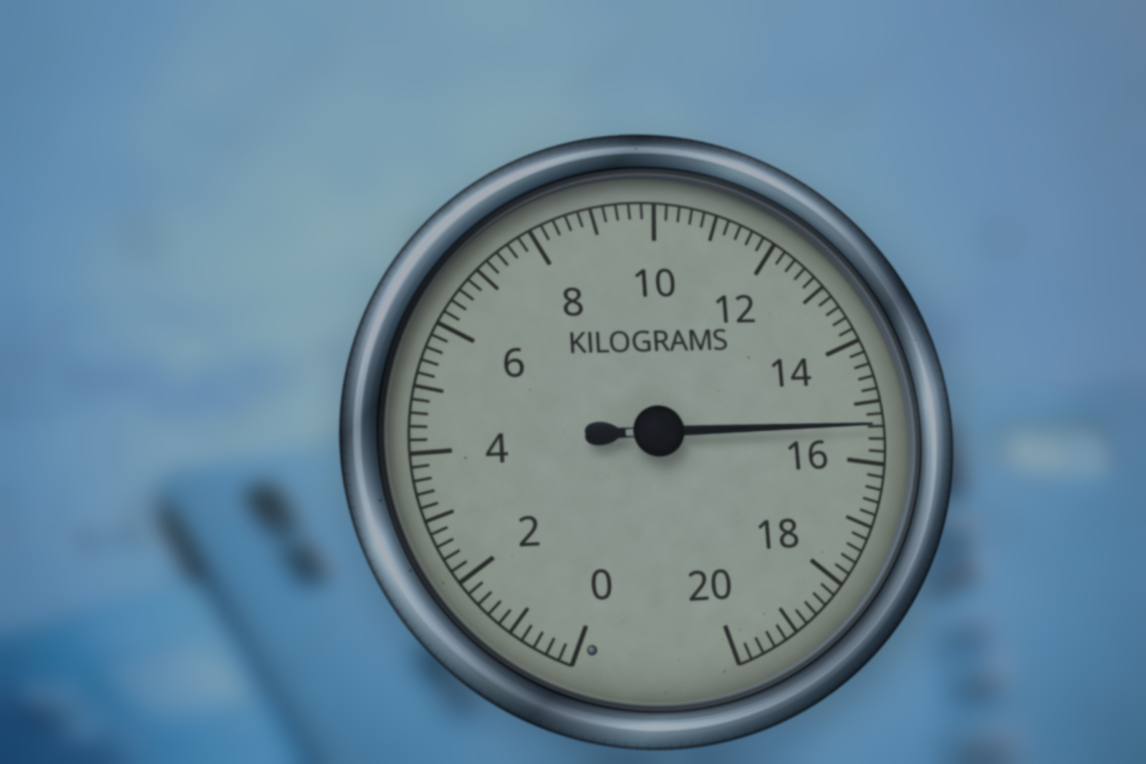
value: **15.4** kg
